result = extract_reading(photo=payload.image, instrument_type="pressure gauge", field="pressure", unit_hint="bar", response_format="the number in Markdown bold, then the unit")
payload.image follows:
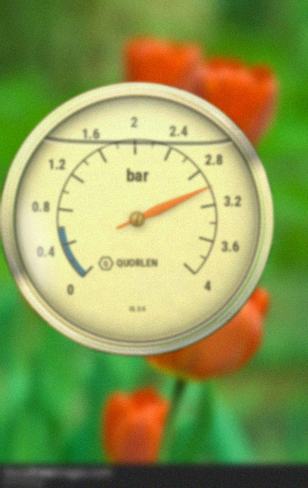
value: **3** bar
